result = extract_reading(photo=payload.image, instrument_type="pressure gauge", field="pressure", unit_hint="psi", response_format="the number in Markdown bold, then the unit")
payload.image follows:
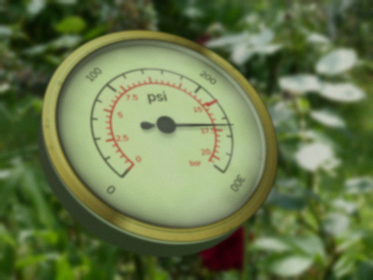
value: **250** psi
